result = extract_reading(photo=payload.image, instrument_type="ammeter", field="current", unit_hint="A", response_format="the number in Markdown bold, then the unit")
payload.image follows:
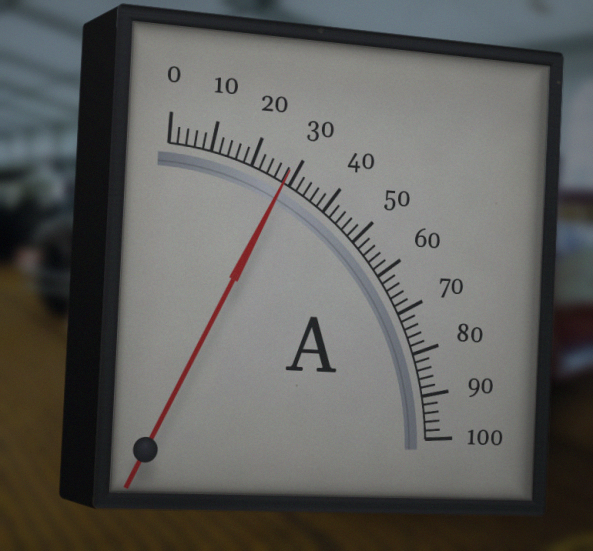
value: **28** A
